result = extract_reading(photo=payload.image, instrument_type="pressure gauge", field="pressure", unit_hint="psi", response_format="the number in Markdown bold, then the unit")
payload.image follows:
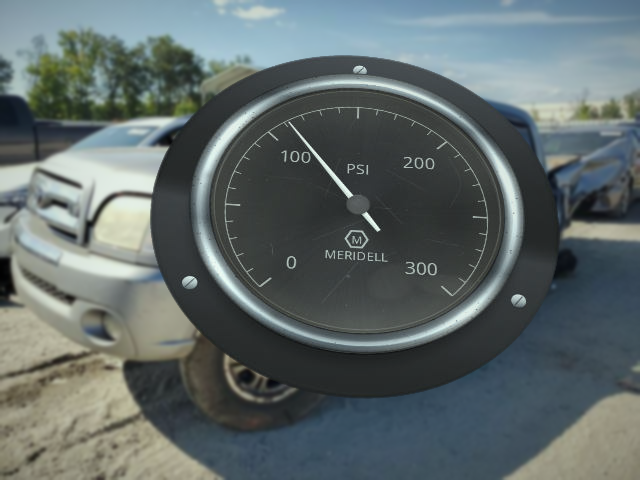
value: **110** psi
